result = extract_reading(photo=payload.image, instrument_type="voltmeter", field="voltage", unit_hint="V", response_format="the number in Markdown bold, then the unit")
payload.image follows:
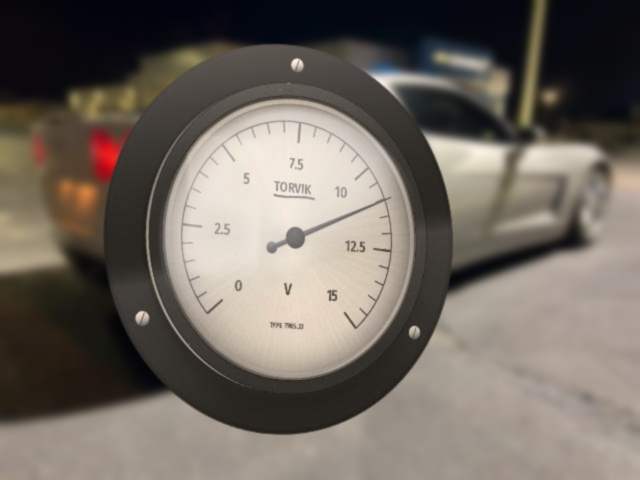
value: **11** V
